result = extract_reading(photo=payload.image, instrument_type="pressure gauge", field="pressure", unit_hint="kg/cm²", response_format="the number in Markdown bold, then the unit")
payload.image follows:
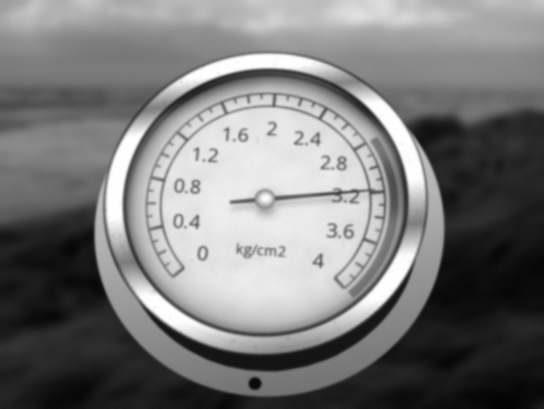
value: **3.2** kg/cm²
